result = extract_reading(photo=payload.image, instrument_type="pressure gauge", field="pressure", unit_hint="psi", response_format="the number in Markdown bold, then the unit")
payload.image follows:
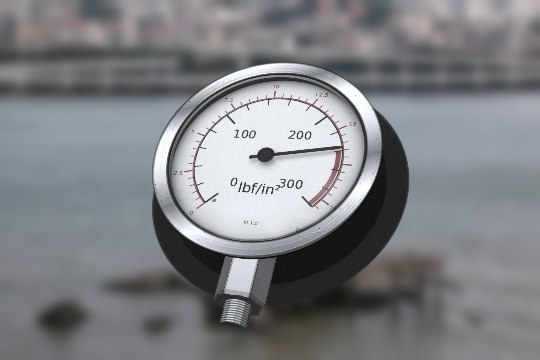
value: **240** psi
